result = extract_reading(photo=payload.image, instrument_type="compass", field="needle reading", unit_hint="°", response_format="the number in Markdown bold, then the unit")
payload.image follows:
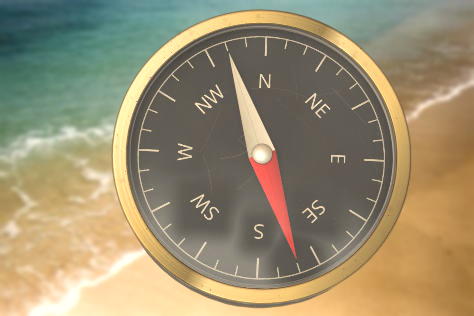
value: **160** °
